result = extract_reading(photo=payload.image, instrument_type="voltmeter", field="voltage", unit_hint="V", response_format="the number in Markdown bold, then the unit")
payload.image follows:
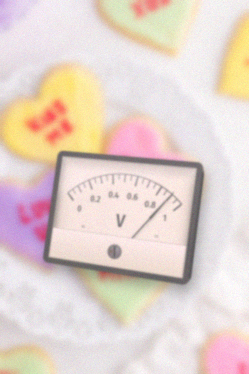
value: **0.9** V
